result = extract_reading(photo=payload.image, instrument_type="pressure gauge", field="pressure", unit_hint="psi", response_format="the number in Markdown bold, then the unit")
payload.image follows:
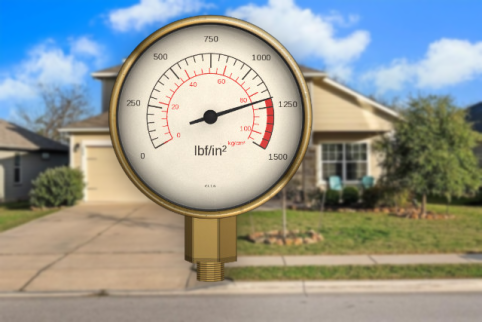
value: **1200** psi
